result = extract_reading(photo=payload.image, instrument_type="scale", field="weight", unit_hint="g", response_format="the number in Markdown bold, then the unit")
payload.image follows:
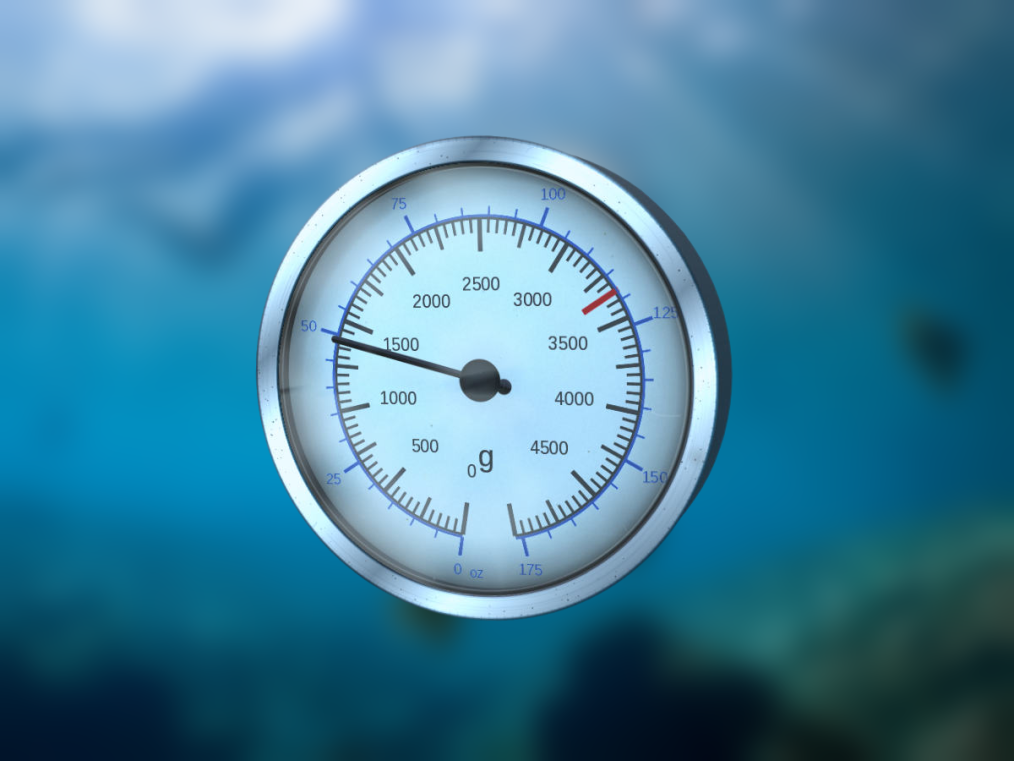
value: **1400** g
